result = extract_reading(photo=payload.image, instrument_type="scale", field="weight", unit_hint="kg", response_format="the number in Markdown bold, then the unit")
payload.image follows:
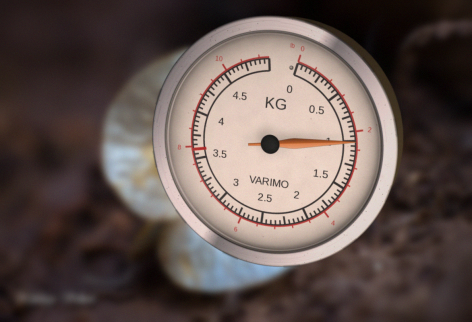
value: **1** kg
